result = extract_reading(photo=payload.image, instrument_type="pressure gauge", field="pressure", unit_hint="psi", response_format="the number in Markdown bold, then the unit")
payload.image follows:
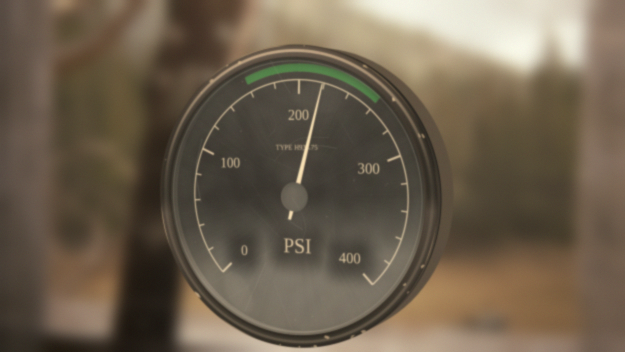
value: **220** psi
